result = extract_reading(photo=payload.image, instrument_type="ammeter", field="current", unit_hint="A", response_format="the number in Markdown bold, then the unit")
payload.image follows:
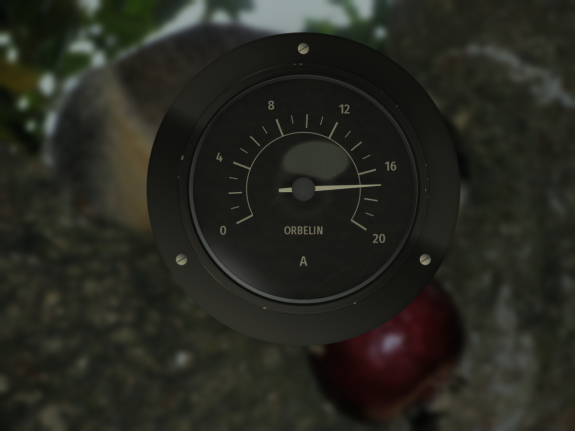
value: **17** A
